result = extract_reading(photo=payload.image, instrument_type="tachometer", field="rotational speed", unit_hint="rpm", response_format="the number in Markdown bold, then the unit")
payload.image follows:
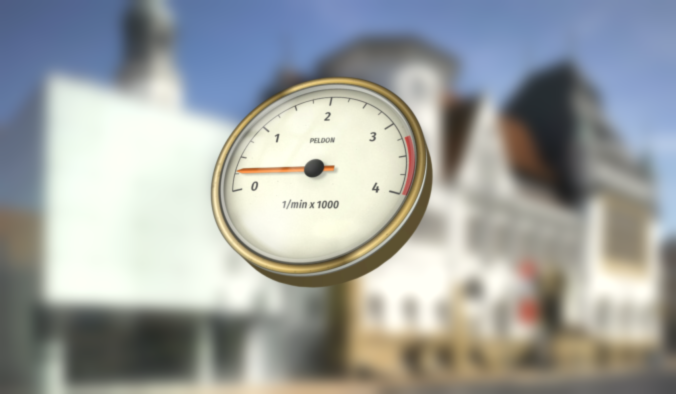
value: **250** rpm
